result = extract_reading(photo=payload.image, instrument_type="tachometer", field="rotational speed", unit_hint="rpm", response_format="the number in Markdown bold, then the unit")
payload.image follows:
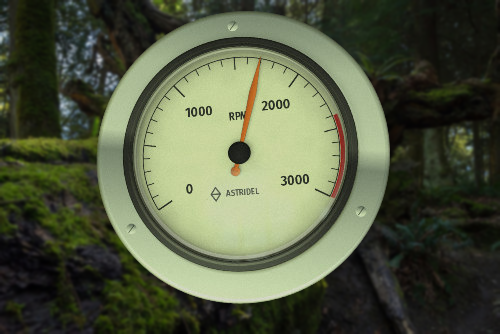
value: **1700** rpm
